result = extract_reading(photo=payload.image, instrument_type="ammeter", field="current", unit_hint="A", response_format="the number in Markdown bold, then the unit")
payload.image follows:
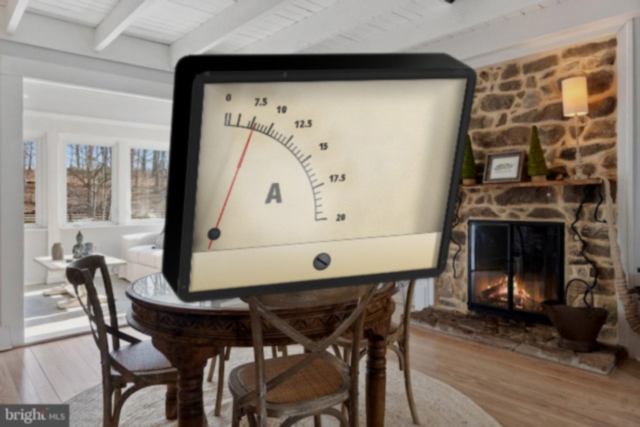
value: **7.5** A
